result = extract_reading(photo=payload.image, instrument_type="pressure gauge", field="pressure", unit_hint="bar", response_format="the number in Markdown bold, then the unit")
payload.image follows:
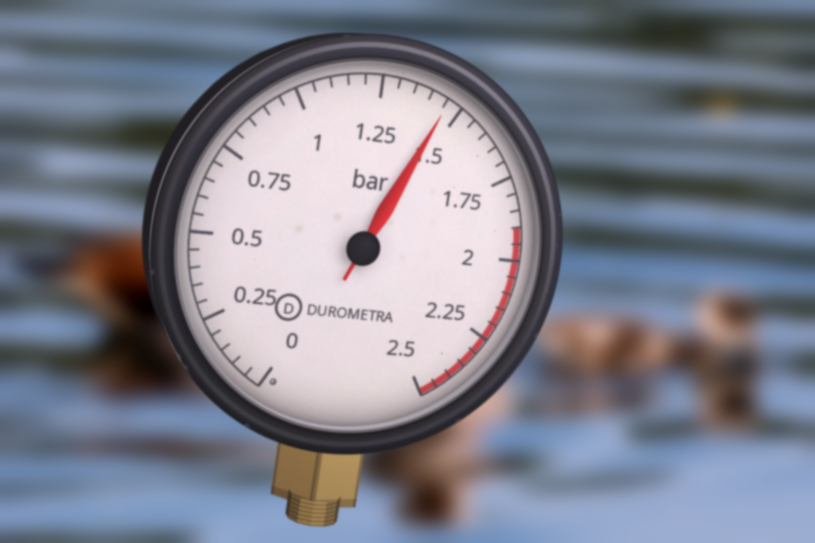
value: **1.45** bar
